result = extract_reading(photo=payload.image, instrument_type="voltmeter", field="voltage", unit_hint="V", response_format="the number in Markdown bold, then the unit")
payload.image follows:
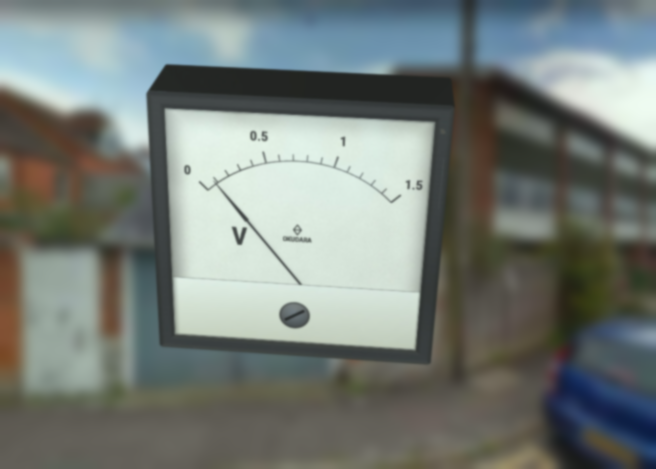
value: **0.1** V
